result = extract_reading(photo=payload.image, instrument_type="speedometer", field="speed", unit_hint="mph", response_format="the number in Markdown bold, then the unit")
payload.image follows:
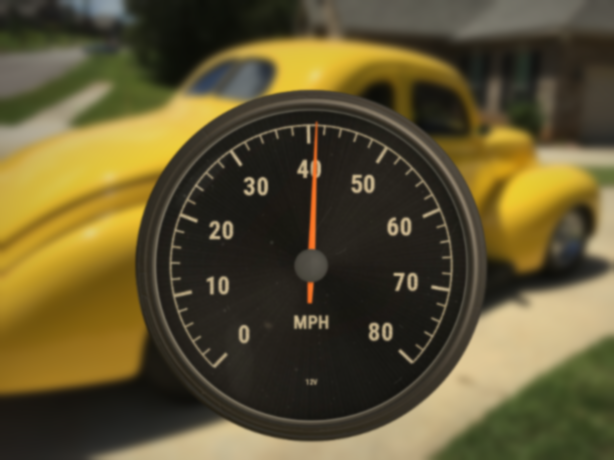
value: **41** mph
